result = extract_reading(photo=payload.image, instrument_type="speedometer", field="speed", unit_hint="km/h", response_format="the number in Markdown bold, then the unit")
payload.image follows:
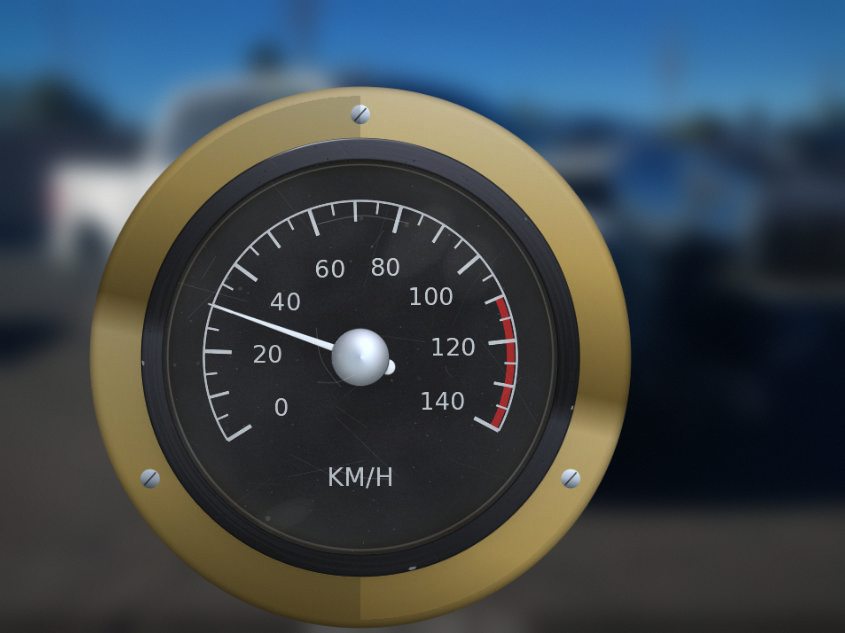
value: **30** km/h
